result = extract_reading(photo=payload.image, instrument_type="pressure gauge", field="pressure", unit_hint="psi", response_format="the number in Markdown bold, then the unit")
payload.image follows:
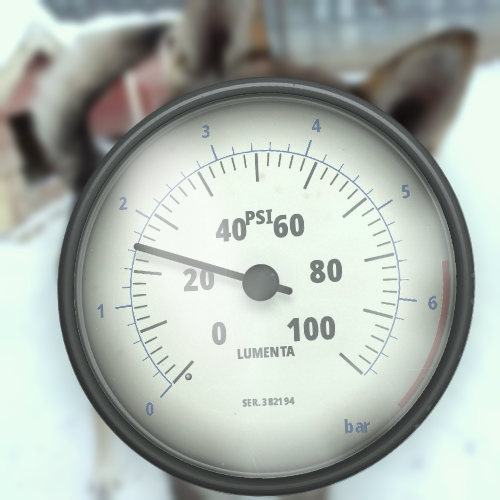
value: **24** psi
